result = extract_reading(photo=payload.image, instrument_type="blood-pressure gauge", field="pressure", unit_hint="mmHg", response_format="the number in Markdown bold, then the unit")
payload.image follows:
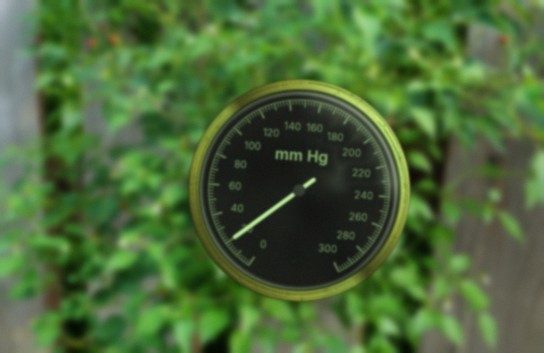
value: **20** mmHg
